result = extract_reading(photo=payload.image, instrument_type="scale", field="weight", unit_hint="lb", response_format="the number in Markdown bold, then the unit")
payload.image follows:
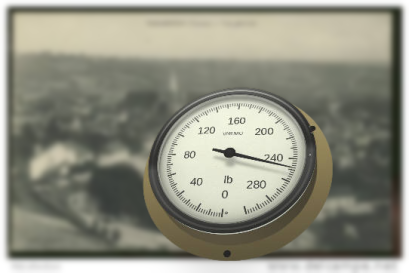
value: **250** lb
